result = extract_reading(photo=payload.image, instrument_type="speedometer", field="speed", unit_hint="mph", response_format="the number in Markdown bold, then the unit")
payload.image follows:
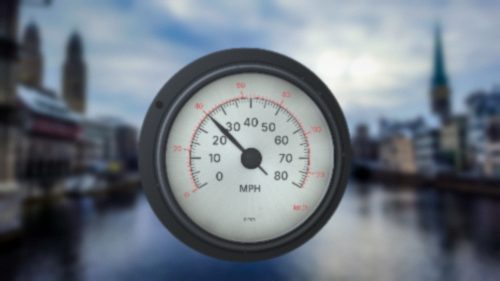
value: **25** mph
